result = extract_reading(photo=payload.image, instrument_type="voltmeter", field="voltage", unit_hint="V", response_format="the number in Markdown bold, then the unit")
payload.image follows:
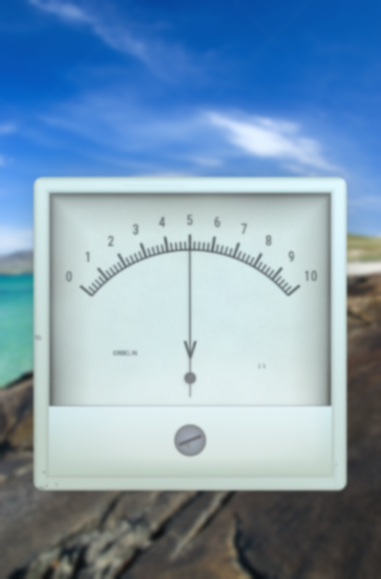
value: **5** V
